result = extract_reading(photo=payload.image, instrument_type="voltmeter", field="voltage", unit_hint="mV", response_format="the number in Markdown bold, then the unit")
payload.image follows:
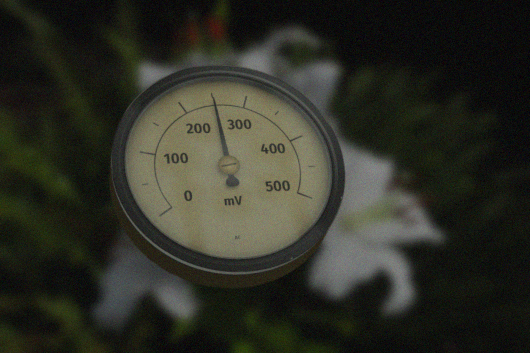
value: **250** mV
